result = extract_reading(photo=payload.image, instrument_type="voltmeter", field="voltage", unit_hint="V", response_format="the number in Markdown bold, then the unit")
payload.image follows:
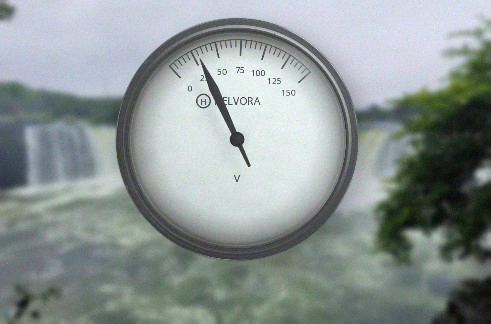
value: **30** V
